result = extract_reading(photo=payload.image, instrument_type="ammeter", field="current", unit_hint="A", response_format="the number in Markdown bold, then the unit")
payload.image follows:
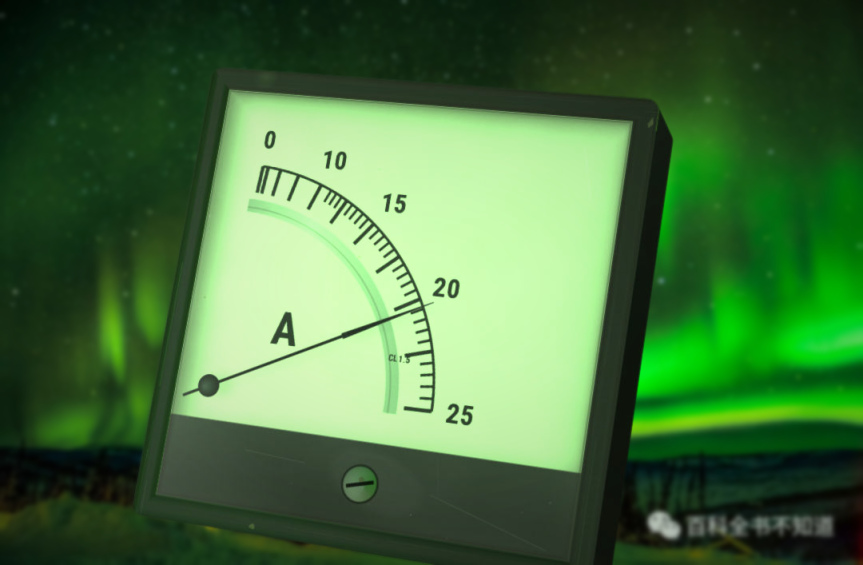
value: **20.5** A
